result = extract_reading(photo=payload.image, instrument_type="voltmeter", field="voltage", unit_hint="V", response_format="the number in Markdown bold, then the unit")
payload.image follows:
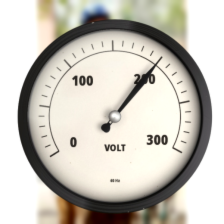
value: **200** V
